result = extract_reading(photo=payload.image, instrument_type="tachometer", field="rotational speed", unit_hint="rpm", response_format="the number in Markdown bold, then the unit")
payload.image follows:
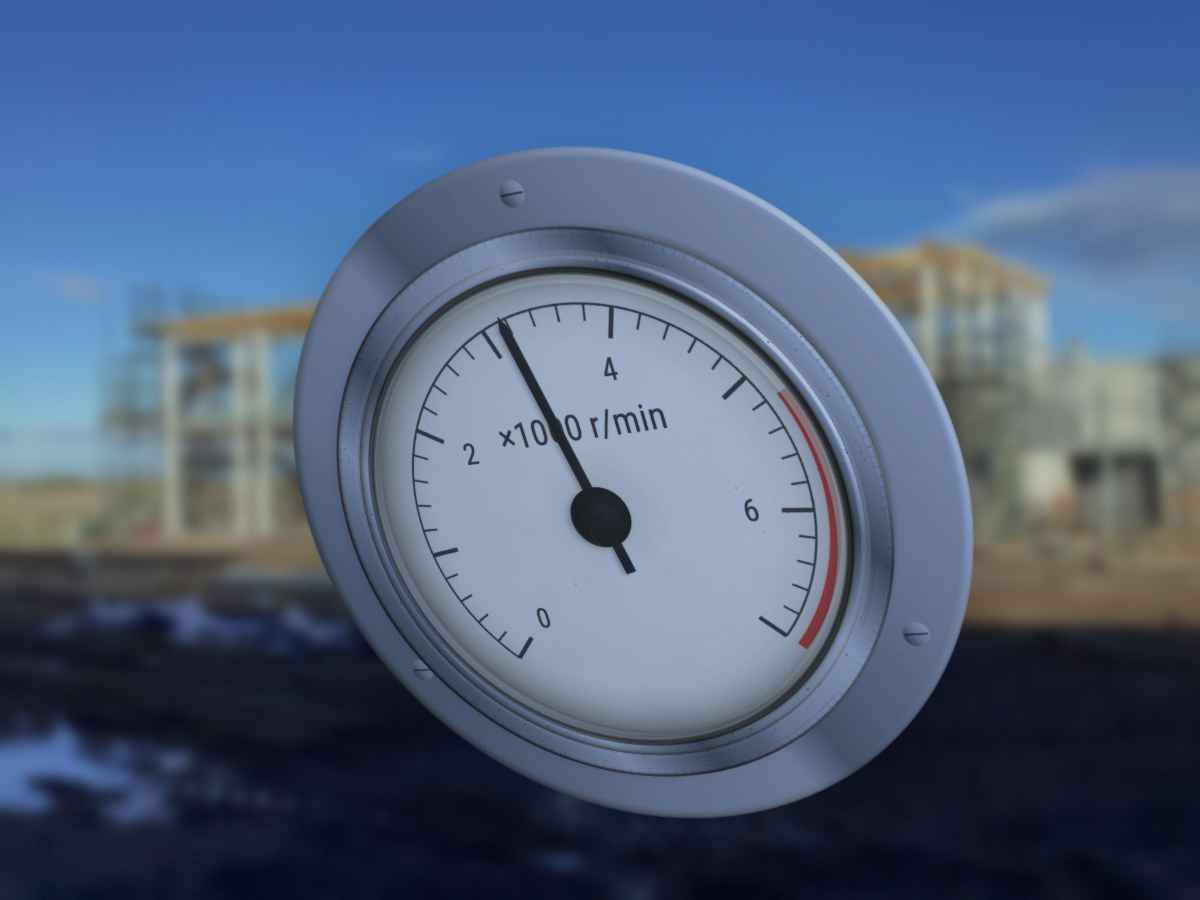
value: **3200** rpm
